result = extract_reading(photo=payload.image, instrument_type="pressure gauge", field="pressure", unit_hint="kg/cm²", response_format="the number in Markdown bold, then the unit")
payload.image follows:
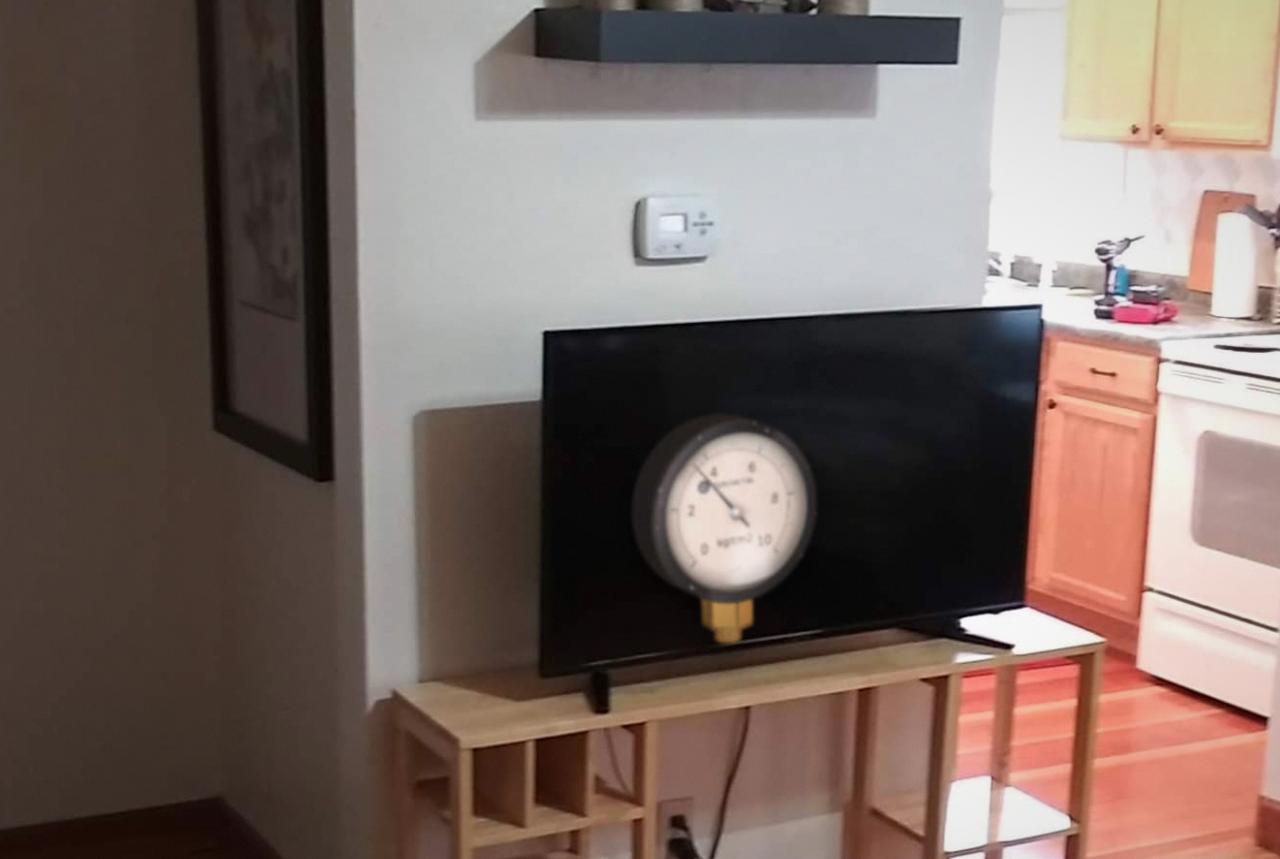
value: **3.5** kg/cm²
